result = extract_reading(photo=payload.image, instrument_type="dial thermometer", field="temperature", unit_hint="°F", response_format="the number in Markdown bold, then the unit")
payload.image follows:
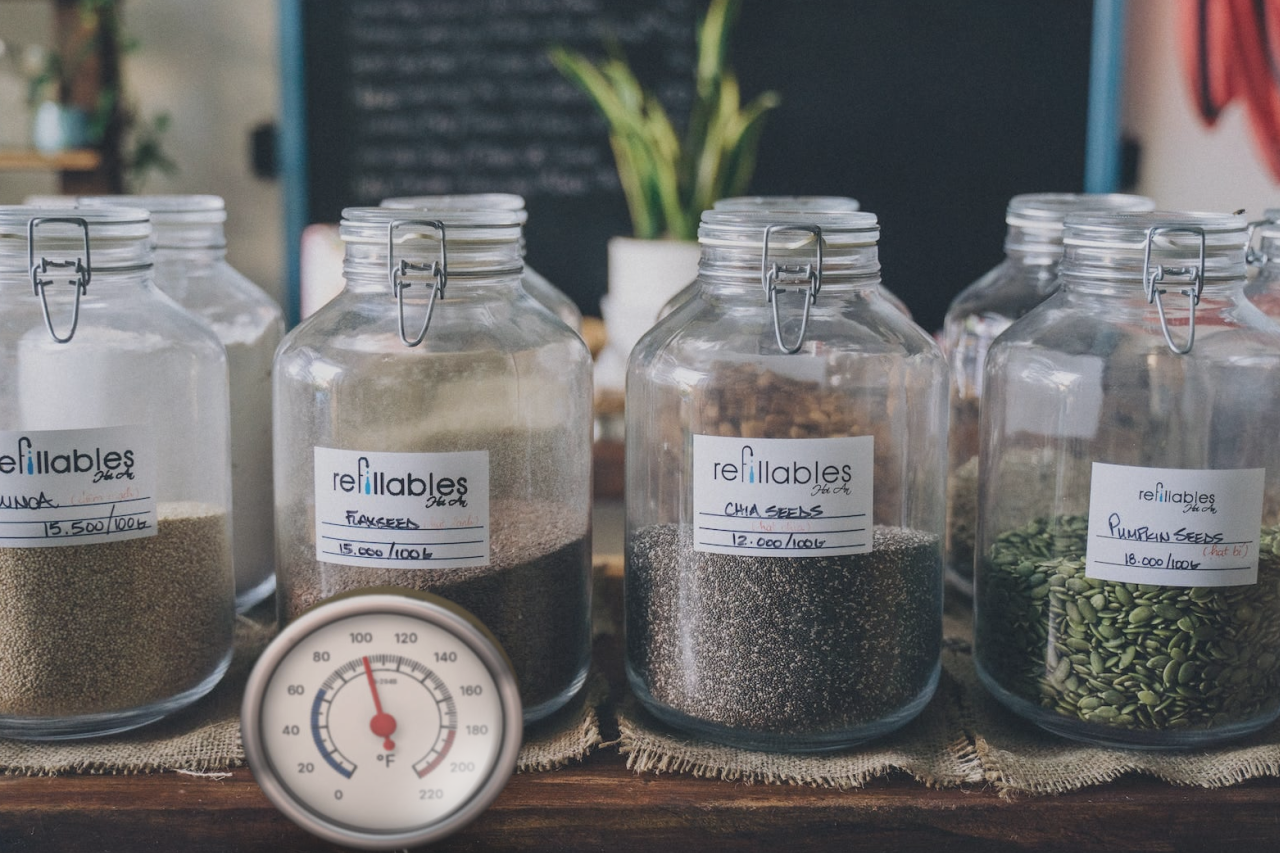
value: **100** °F
